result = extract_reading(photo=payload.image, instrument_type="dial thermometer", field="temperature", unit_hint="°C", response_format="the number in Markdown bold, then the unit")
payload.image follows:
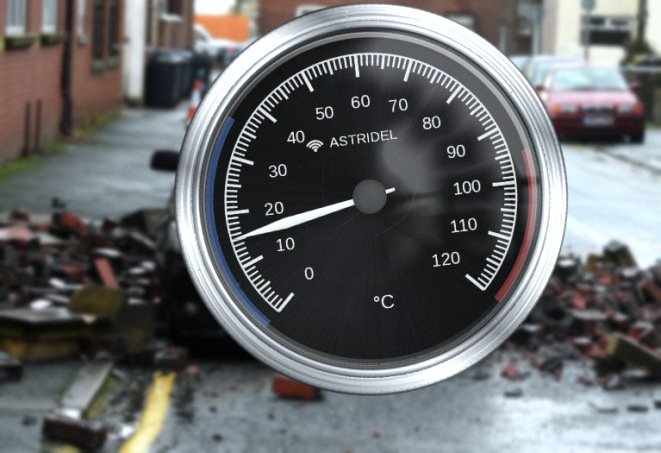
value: **15** °C
